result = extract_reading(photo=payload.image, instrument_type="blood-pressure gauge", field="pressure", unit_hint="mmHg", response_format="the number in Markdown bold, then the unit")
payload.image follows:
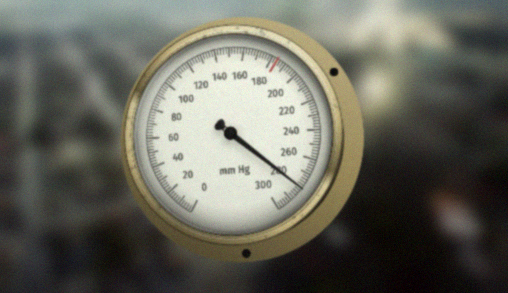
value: **280** mmHg
